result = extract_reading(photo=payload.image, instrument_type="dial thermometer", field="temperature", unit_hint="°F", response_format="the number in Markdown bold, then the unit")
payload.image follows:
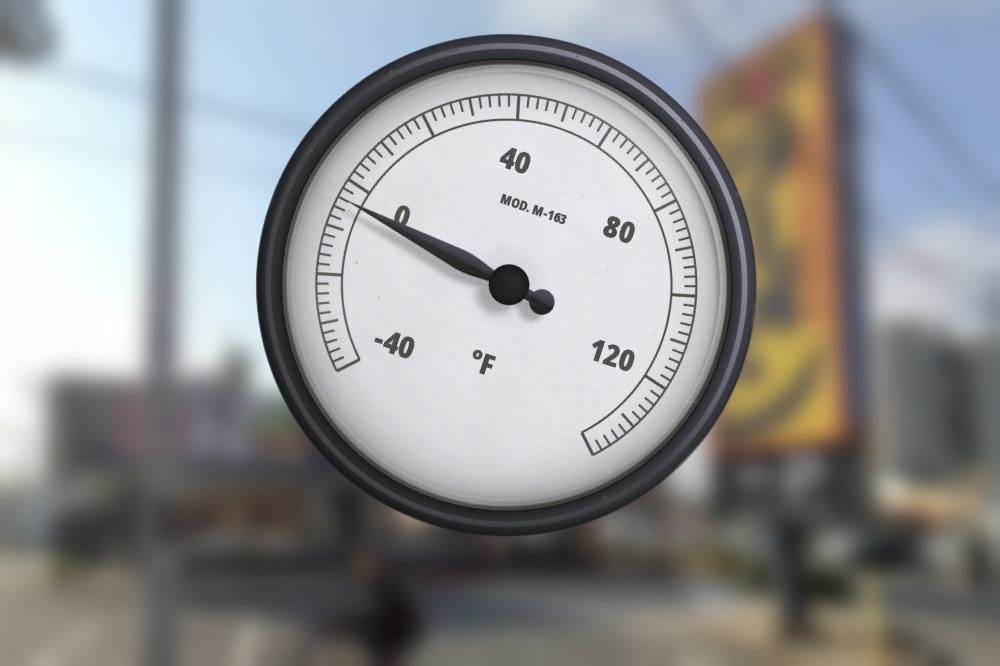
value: **-4** °F
